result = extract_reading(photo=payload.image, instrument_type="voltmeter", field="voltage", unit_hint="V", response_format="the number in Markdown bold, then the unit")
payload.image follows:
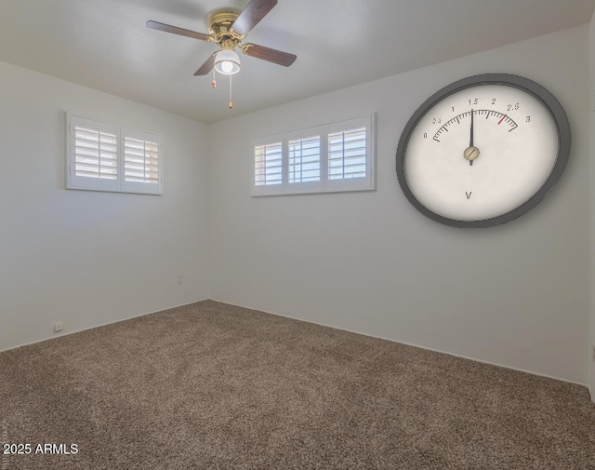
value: **1.5** V
